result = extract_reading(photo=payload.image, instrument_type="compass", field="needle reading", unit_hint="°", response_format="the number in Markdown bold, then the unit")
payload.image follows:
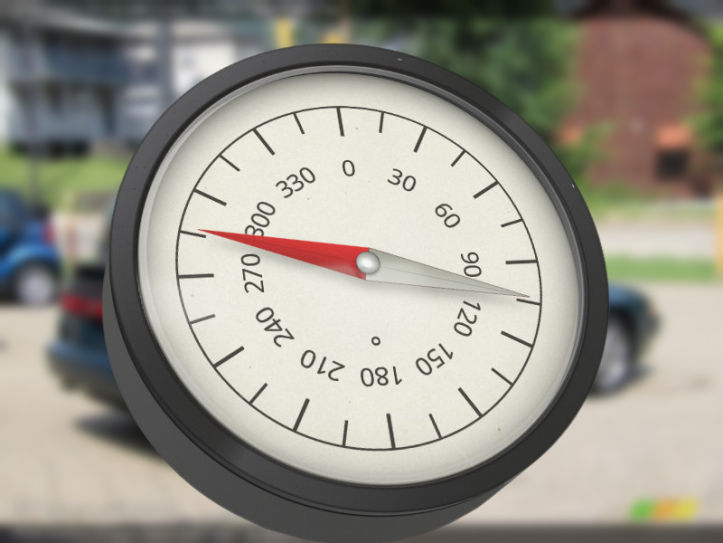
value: **285** °
